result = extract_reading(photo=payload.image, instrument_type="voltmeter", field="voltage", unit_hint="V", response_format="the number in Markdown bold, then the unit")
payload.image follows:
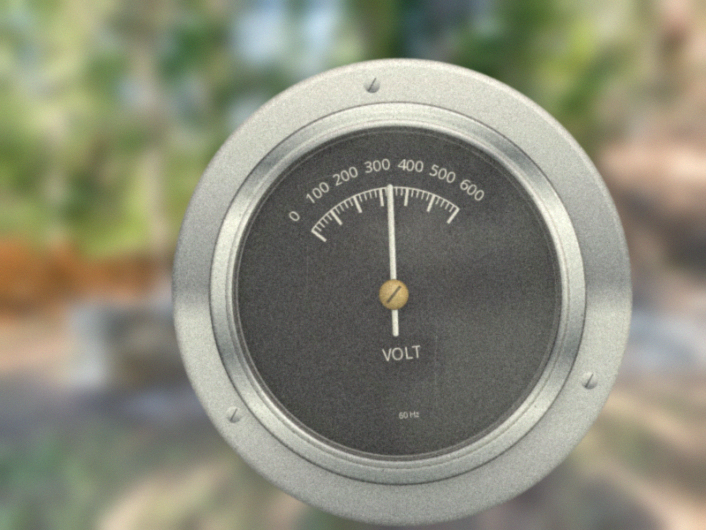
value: **340** V
